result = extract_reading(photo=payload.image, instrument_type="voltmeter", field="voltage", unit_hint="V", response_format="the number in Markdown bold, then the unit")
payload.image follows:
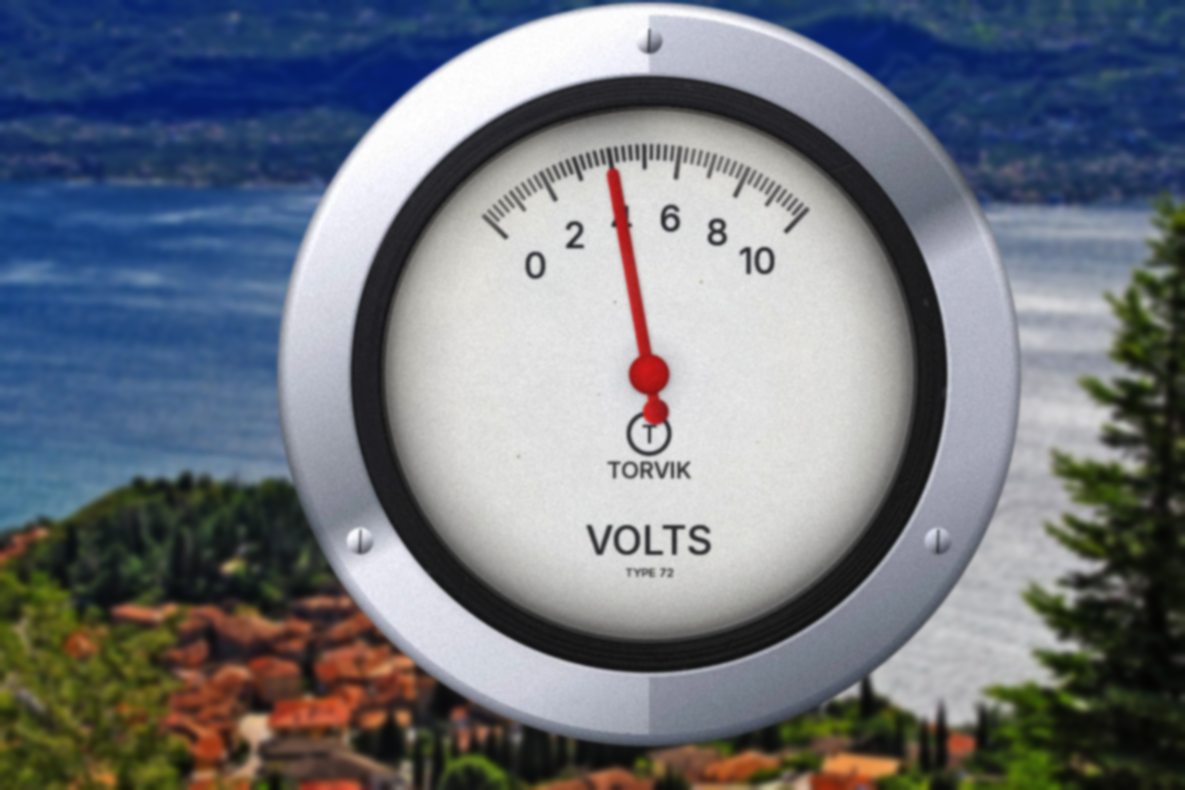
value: **4** V
